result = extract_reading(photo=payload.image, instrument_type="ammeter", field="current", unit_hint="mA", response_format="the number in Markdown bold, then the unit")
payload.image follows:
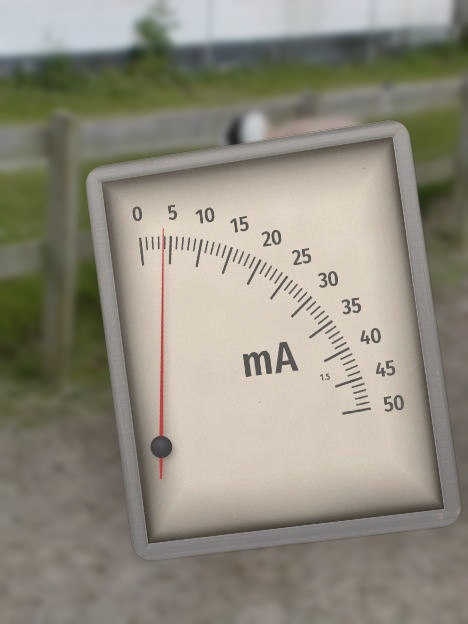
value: **4** mA
